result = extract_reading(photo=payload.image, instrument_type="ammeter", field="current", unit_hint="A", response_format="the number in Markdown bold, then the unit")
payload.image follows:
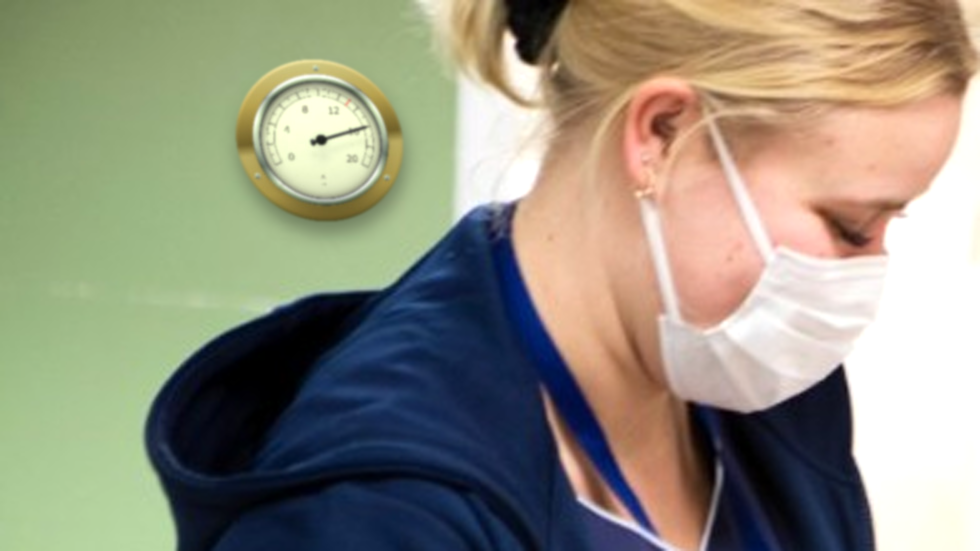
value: **16** A
